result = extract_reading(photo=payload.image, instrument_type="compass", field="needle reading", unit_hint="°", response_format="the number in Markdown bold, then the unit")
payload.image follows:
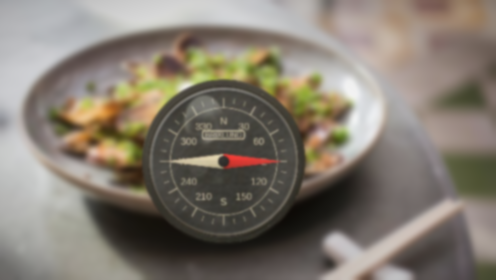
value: **90** °
